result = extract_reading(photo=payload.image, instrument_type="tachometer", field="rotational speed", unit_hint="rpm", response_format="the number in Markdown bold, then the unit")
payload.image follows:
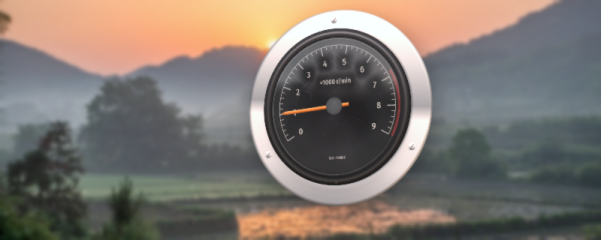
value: **1000** rpm
